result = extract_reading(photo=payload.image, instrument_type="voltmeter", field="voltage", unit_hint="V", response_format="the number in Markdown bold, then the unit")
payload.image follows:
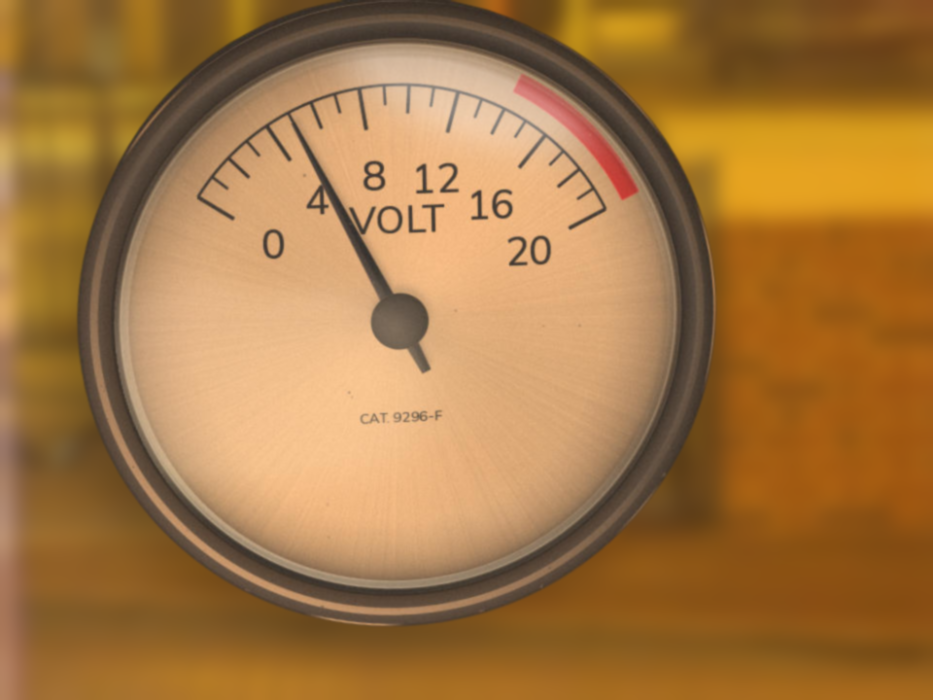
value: **5** V
